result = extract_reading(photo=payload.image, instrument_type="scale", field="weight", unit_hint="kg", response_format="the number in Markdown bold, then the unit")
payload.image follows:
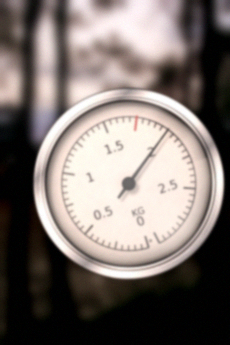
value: **2** kg
